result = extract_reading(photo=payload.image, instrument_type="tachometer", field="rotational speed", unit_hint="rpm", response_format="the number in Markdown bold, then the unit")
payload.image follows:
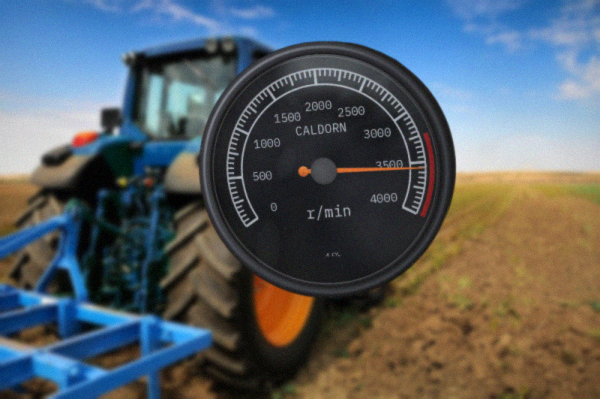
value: **3550** rpm
